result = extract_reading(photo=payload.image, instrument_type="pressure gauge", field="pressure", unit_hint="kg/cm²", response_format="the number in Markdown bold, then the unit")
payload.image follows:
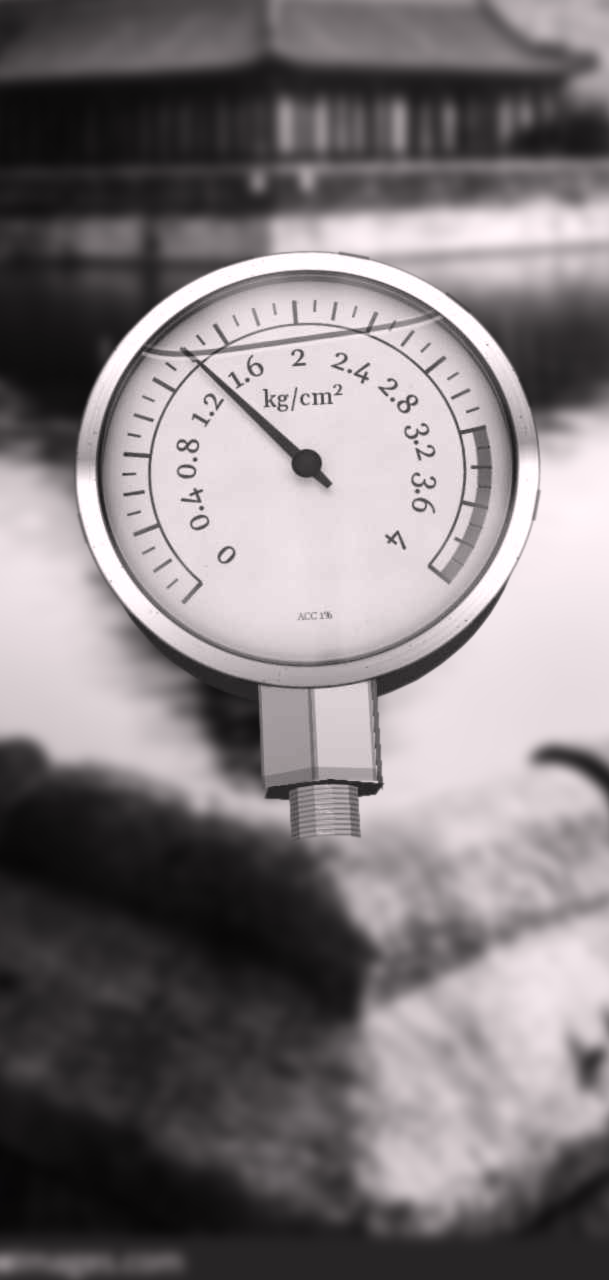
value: **1.4** kg/cm²
